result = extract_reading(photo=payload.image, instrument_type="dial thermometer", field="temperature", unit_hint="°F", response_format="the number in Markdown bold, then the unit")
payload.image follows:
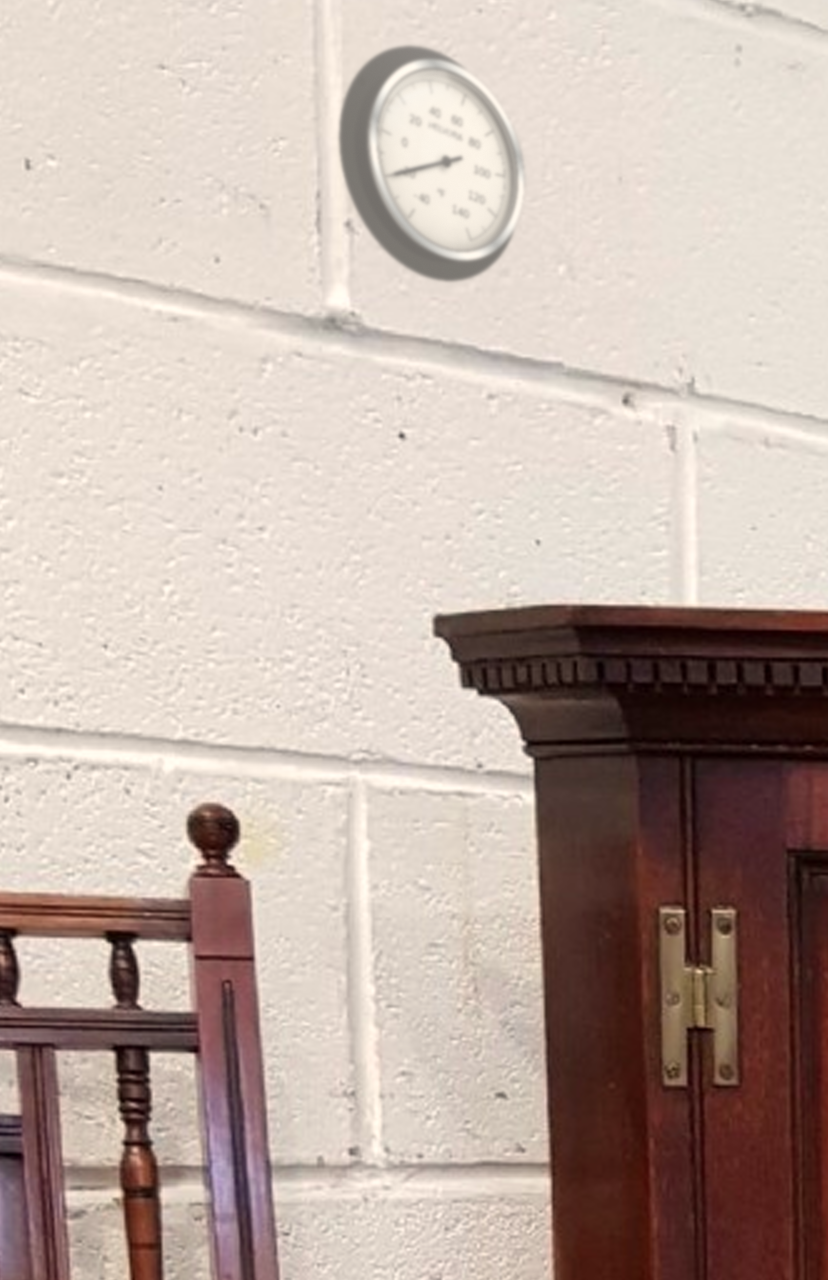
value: **-20** °F
